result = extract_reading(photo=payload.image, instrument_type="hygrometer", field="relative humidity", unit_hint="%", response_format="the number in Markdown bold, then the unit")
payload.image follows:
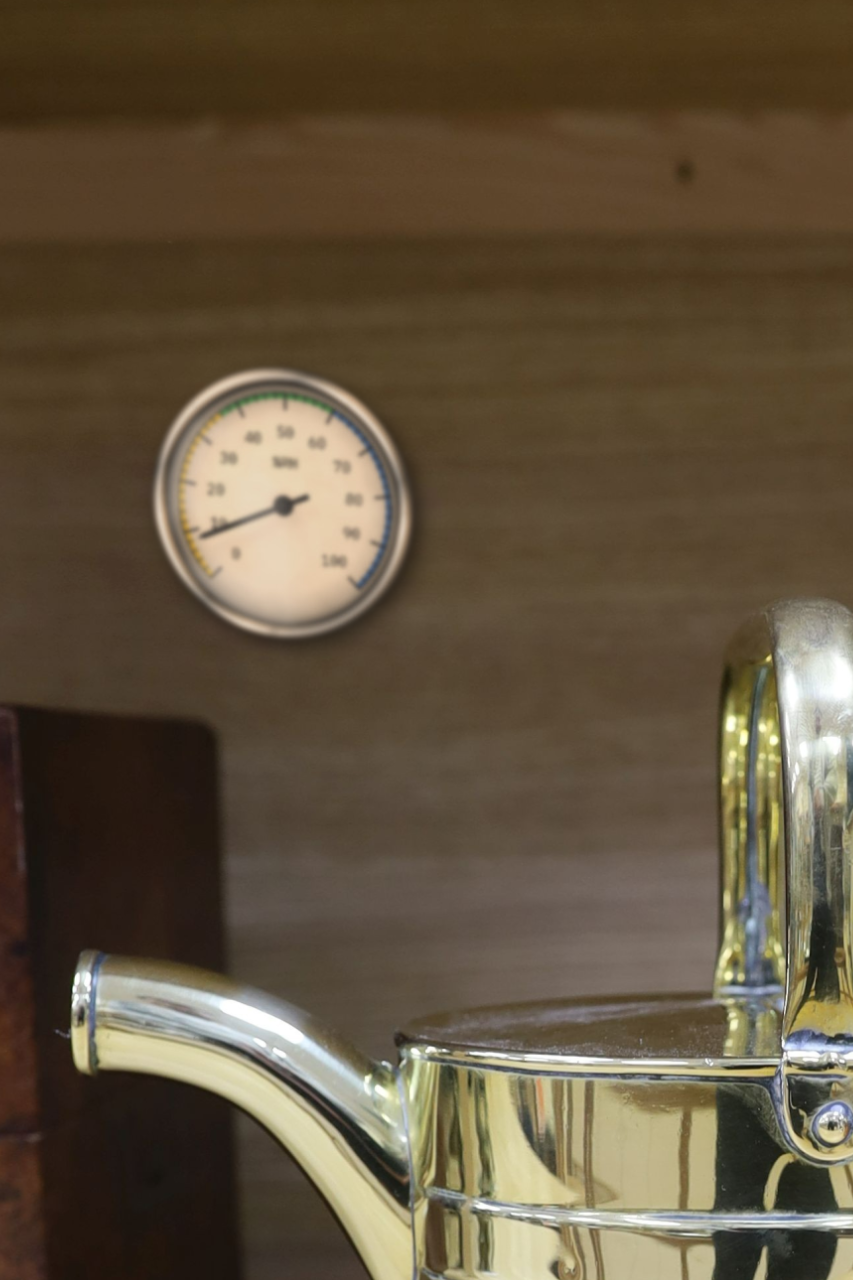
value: **8** %
